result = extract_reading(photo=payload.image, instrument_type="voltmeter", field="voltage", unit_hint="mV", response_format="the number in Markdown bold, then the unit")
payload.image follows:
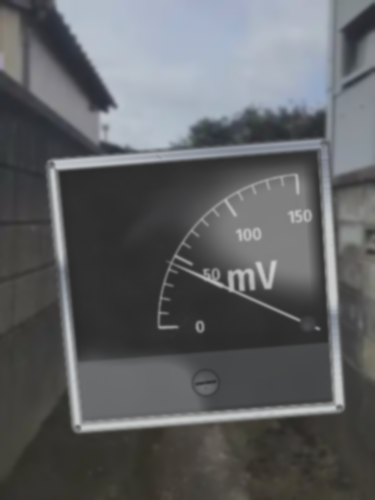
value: **45** mV
